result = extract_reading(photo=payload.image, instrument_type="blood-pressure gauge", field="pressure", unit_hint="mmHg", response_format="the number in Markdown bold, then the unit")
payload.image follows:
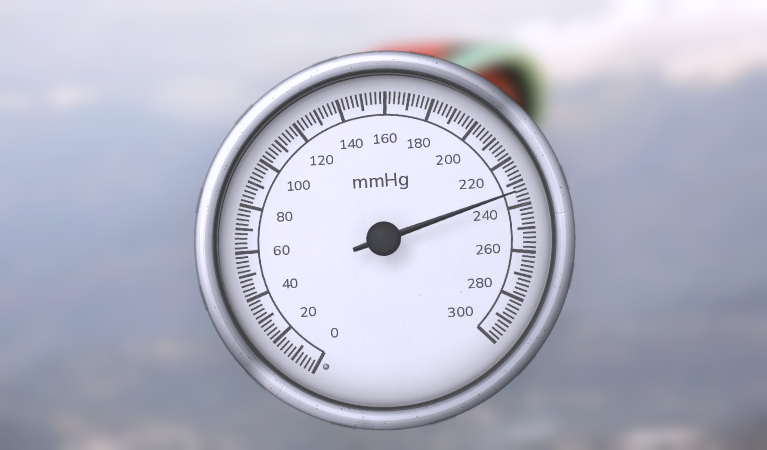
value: **234** mmHg
